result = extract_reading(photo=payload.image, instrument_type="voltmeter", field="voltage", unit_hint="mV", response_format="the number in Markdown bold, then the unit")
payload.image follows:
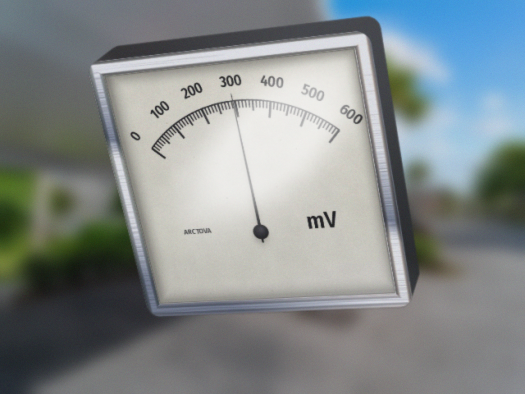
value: **300** mV
